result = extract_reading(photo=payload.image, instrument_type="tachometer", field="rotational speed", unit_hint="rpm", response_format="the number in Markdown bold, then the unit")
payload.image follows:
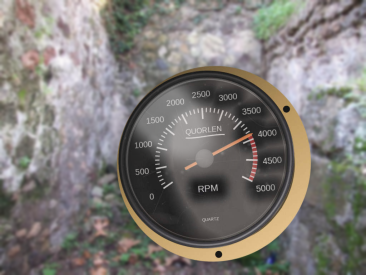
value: **3900** rpm
